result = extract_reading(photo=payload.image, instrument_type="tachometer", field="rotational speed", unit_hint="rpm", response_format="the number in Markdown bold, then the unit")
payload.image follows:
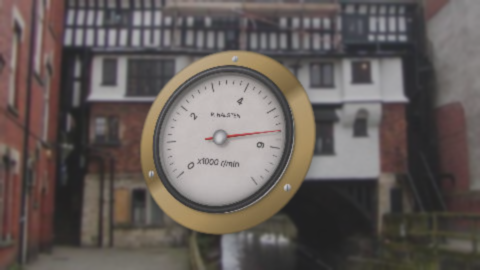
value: **5600** rpm
